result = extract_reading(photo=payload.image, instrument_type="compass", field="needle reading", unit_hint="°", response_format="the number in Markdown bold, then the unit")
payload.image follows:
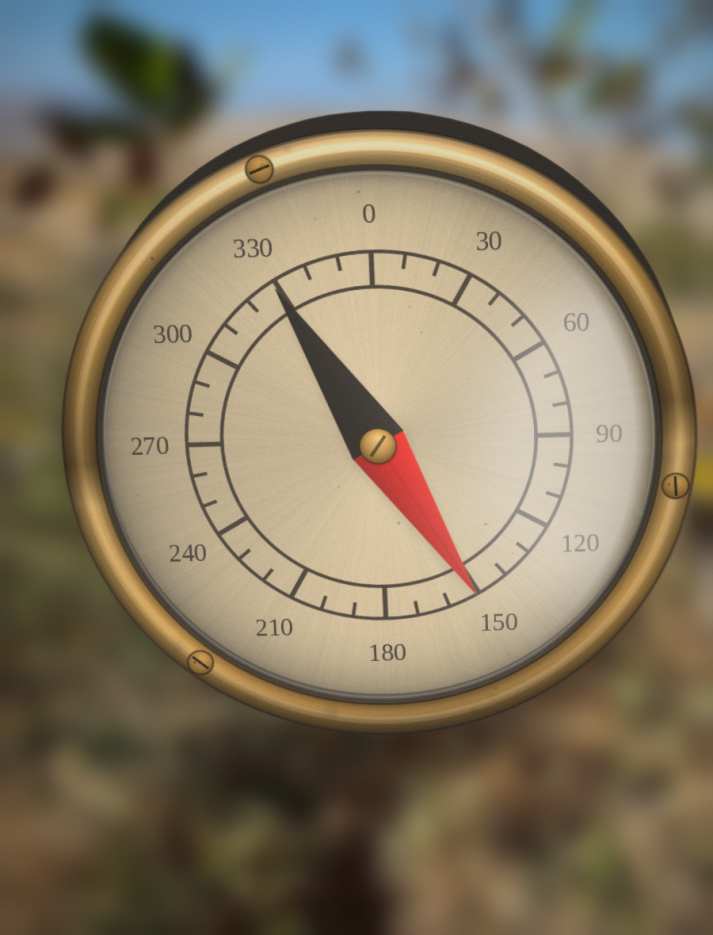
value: **150** °
